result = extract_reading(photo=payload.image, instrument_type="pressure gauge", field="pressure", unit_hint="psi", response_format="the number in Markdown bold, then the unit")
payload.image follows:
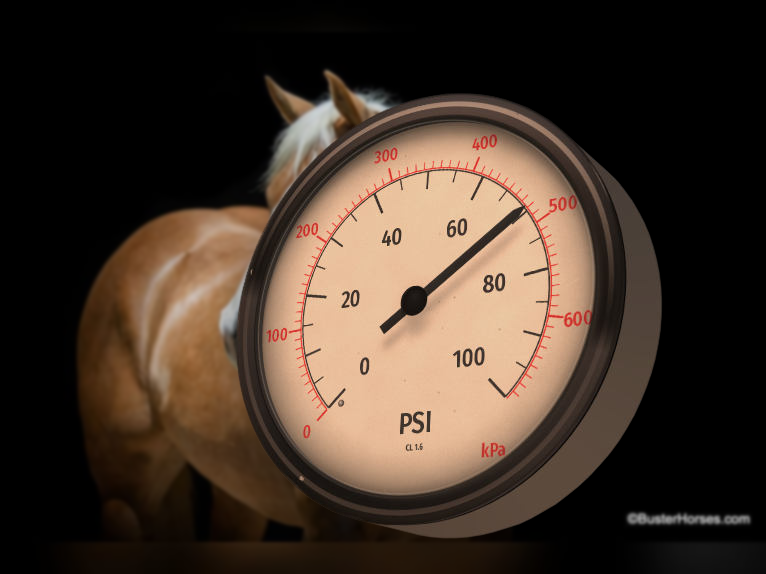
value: **70** psi
